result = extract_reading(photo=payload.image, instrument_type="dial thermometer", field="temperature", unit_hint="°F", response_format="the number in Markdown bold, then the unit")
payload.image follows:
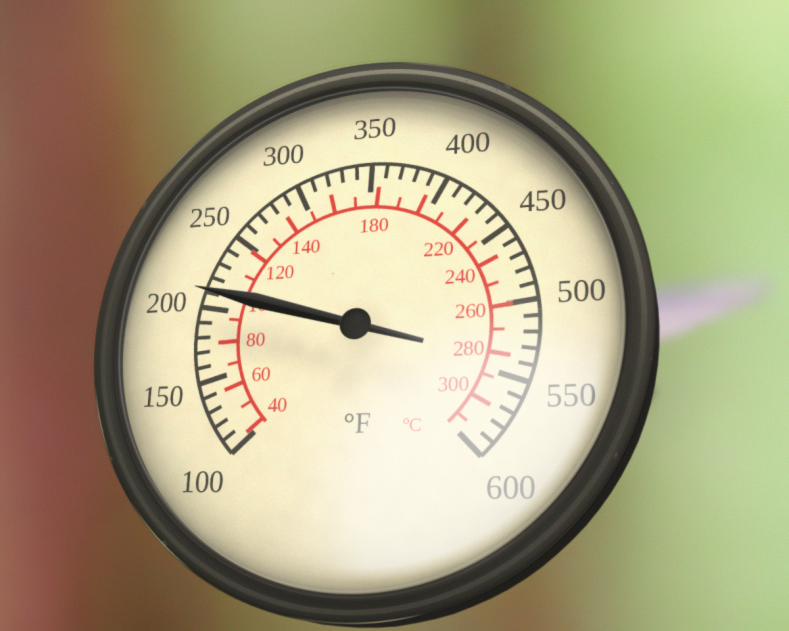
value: **210** °F
